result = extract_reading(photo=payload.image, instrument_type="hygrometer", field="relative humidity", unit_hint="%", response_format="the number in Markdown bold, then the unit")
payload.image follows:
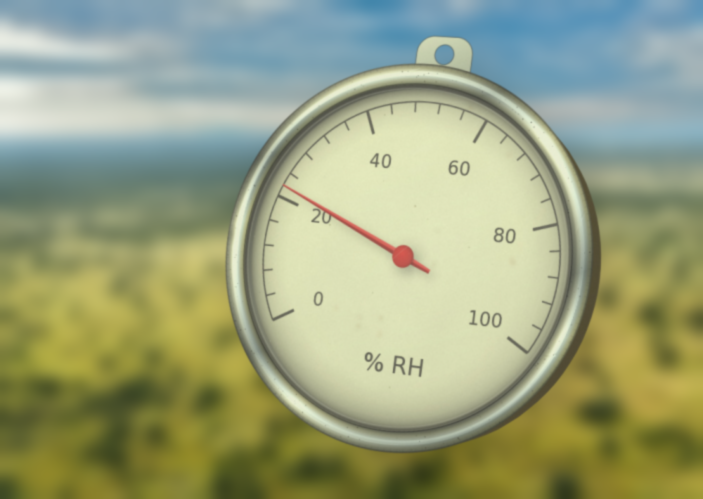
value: **22** %
